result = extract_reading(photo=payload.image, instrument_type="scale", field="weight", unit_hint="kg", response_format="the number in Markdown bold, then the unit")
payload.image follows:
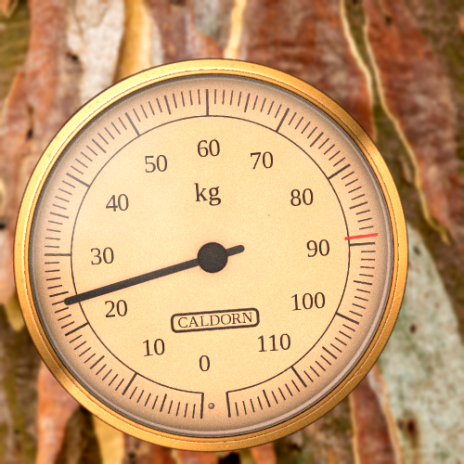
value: **24** kg
